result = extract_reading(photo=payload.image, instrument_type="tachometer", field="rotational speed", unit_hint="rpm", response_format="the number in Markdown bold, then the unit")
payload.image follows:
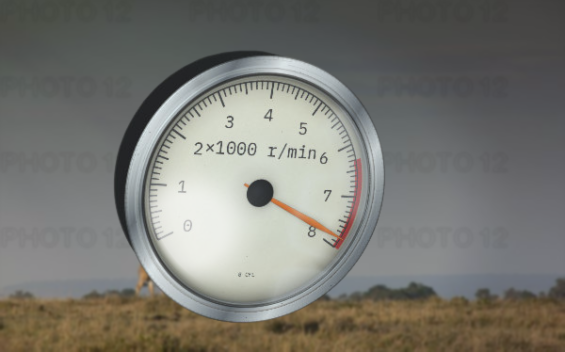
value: **7800** rpm
